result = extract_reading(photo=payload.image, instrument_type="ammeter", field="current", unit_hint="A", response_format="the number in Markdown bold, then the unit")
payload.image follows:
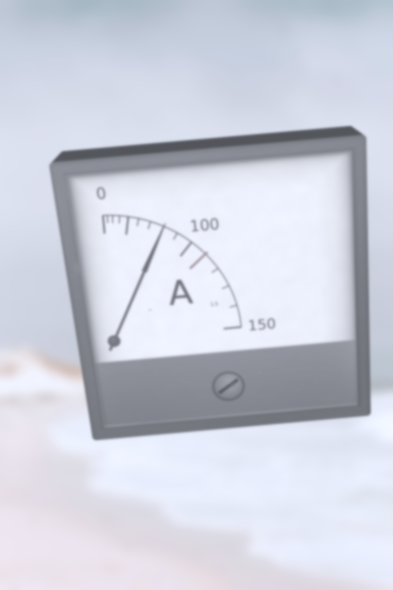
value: **80** A
